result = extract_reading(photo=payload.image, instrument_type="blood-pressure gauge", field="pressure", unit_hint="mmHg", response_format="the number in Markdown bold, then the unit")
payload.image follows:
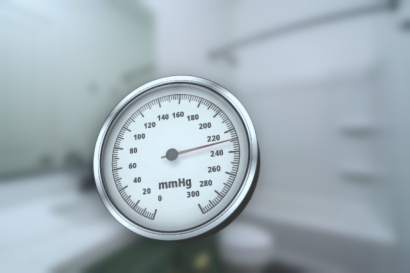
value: **230** mmHg
